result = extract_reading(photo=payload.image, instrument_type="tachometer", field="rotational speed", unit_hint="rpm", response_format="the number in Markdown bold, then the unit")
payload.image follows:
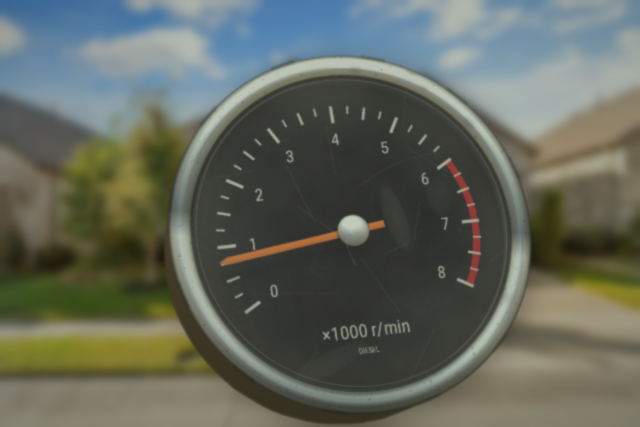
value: **750** rpm
